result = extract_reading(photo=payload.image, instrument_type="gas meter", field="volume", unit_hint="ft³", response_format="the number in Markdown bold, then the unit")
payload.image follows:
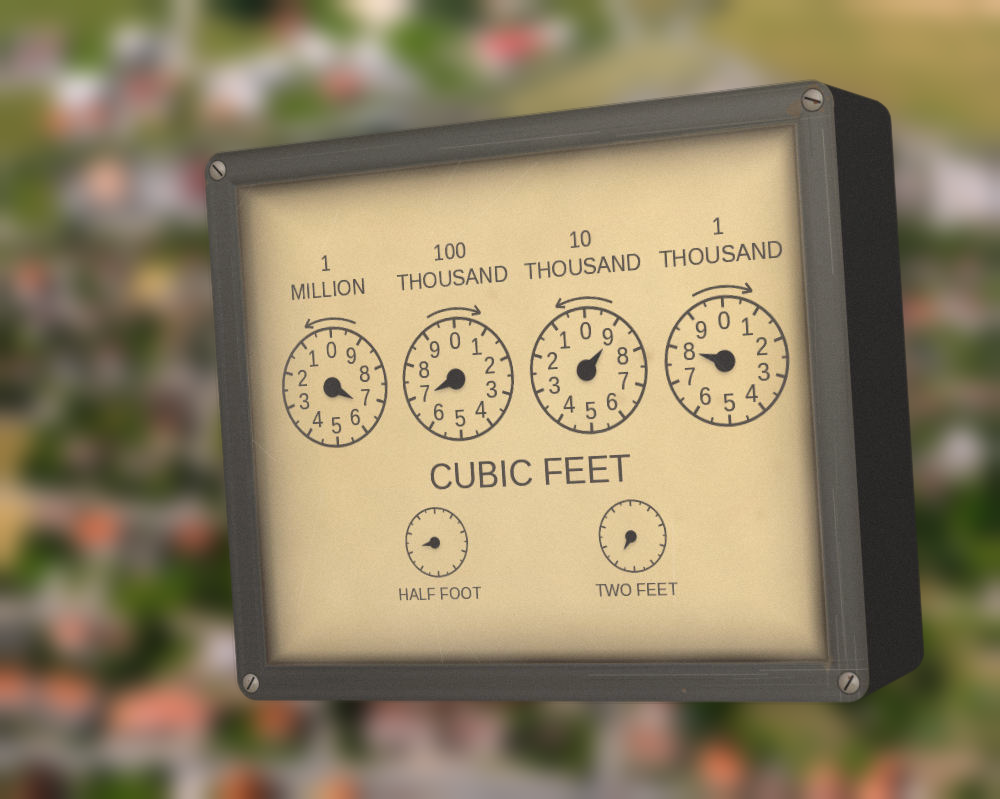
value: **668800** ft³
